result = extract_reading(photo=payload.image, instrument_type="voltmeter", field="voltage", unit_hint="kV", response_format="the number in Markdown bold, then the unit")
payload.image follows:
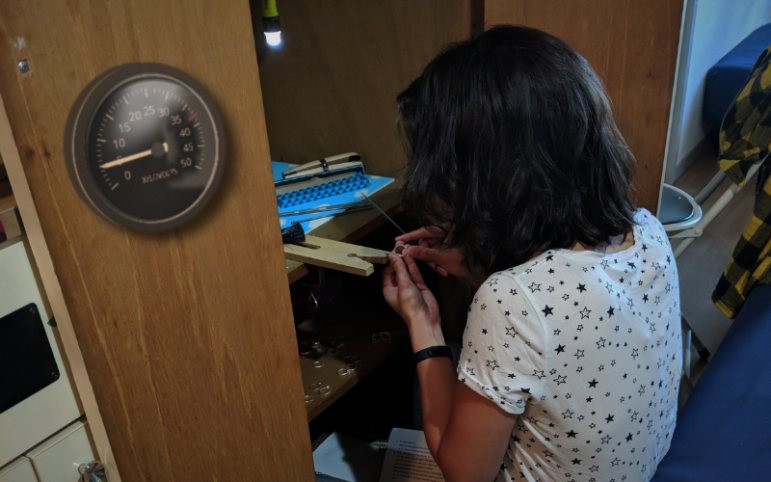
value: **5** kV
